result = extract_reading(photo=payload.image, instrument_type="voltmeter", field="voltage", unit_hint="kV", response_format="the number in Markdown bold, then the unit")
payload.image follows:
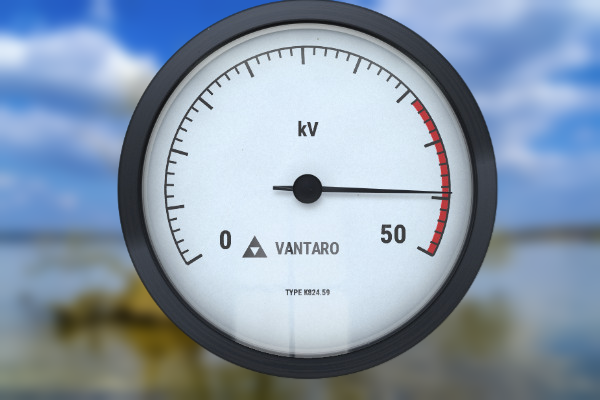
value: **44.5** kV
